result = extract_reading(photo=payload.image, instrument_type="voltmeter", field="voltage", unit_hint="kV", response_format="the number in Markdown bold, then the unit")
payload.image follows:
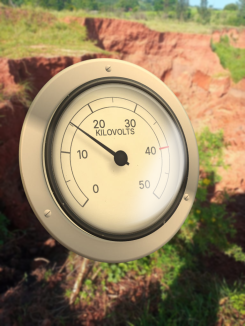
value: **15** kV
